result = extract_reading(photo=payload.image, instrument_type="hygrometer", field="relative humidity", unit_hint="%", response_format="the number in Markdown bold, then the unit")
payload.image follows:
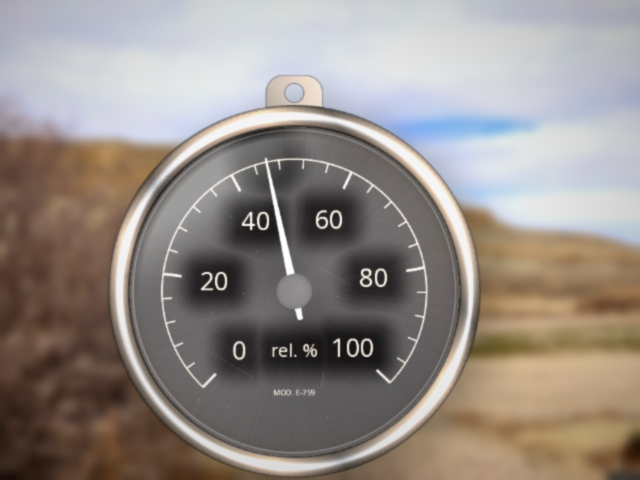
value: **46** %
